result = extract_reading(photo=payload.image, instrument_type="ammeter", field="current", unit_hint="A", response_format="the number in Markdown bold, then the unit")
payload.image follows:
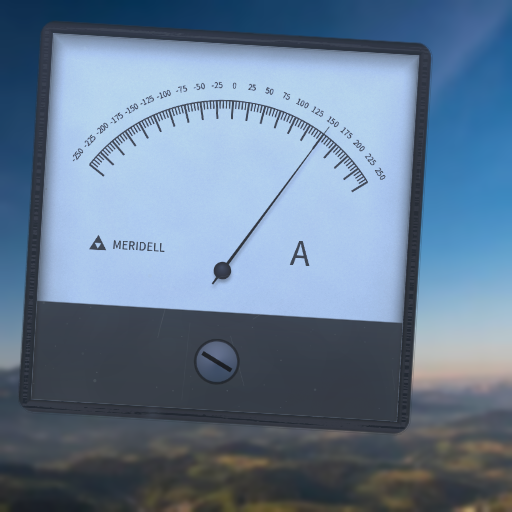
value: **150** A
